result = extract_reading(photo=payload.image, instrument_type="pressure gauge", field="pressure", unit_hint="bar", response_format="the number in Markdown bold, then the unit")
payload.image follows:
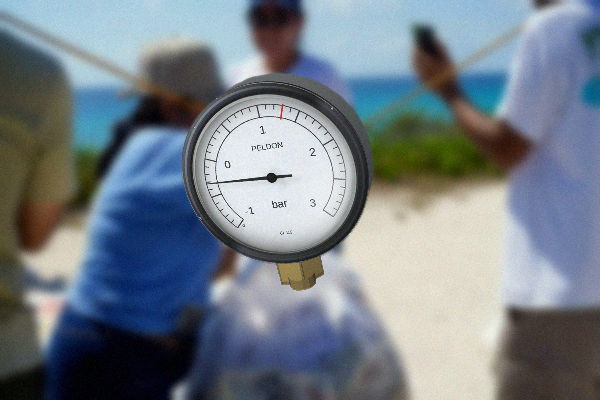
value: **-0.3** bar
